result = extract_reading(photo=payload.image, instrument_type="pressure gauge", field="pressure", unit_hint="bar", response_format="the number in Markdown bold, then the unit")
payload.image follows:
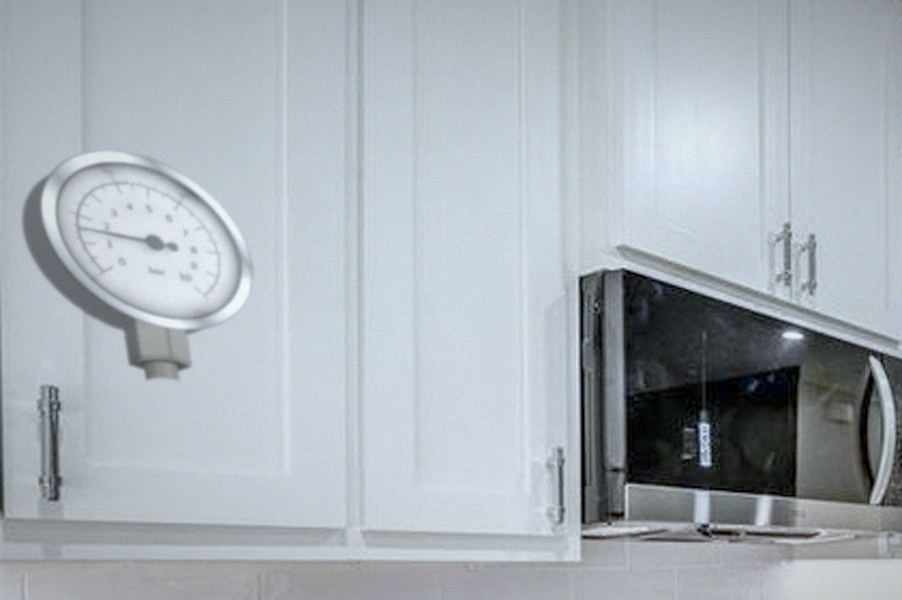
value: **1.5** bar
